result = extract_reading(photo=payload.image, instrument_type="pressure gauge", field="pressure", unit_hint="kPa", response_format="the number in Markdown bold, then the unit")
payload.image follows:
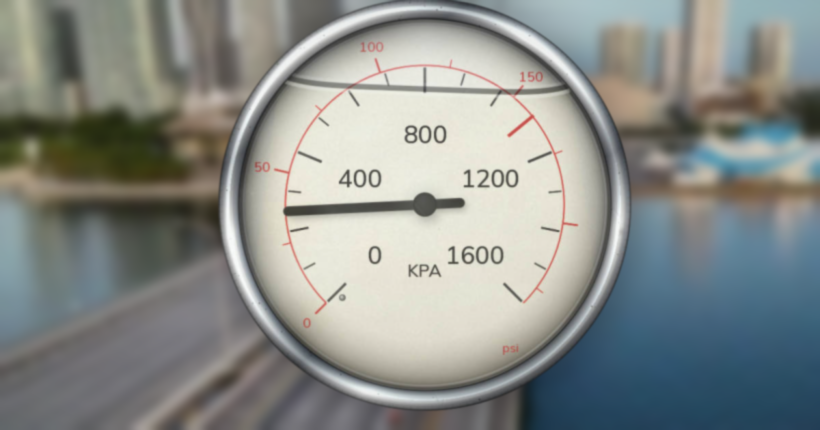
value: **250** kPa
